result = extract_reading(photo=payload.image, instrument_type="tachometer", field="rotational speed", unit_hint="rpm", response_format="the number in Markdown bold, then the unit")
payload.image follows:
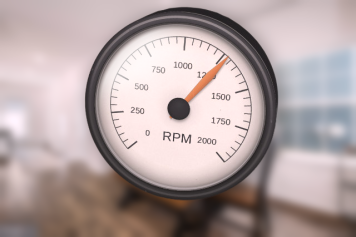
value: **1275** rpm
